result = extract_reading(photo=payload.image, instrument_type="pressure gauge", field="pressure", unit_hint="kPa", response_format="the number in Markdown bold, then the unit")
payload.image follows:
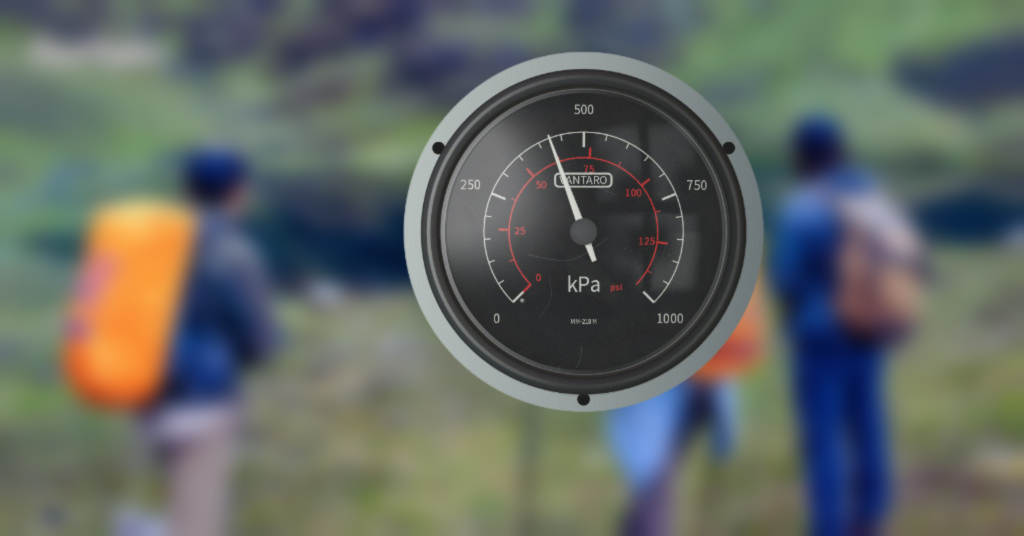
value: **425** kPa
